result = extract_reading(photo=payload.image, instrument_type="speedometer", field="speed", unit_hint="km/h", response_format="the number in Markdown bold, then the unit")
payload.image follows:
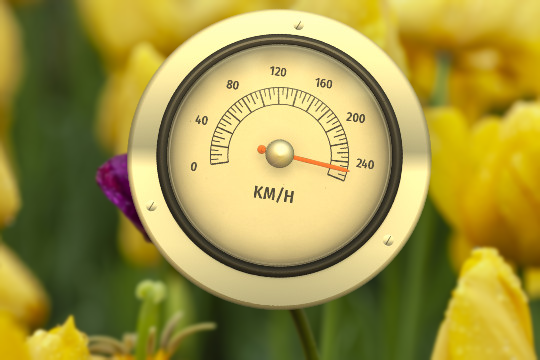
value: **250** km/h
